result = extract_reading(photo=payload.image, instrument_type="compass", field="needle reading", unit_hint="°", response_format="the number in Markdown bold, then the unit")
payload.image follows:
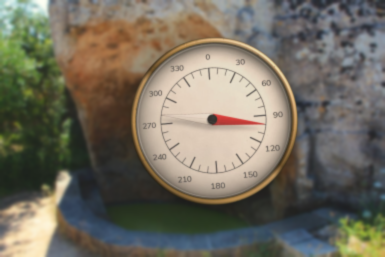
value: **100** °
